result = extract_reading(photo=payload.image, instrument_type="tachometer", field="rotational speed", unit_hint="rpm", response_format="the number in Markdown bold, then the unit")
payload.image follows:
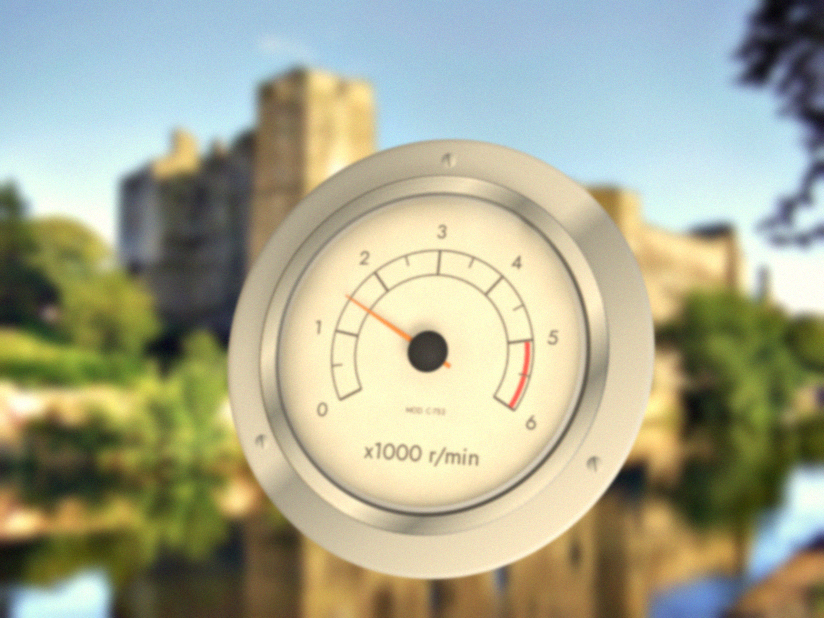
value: **1500** rpm
